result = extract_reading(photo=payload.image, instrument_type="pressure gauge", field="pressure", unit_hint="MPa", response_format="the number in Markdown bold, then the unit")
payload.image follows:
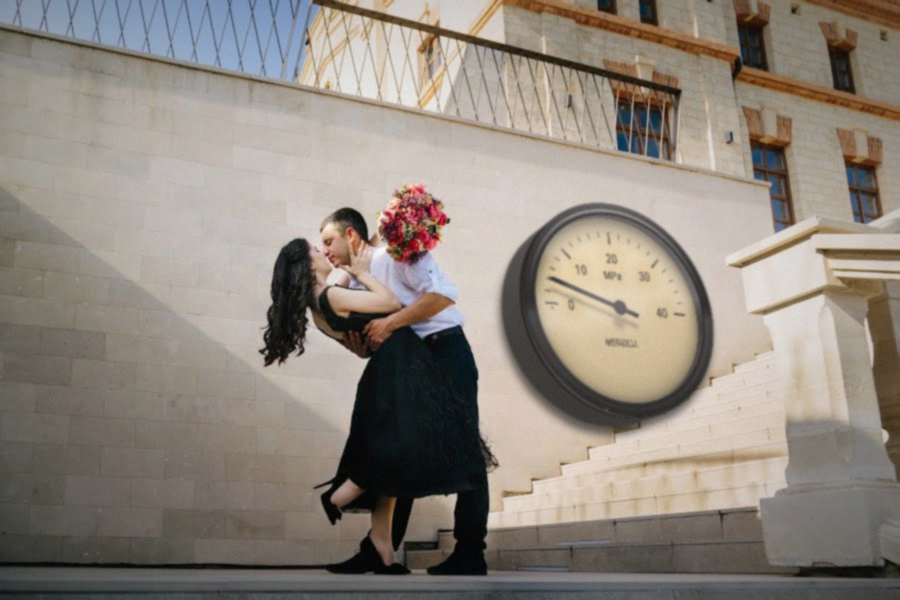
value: **4** MPa
